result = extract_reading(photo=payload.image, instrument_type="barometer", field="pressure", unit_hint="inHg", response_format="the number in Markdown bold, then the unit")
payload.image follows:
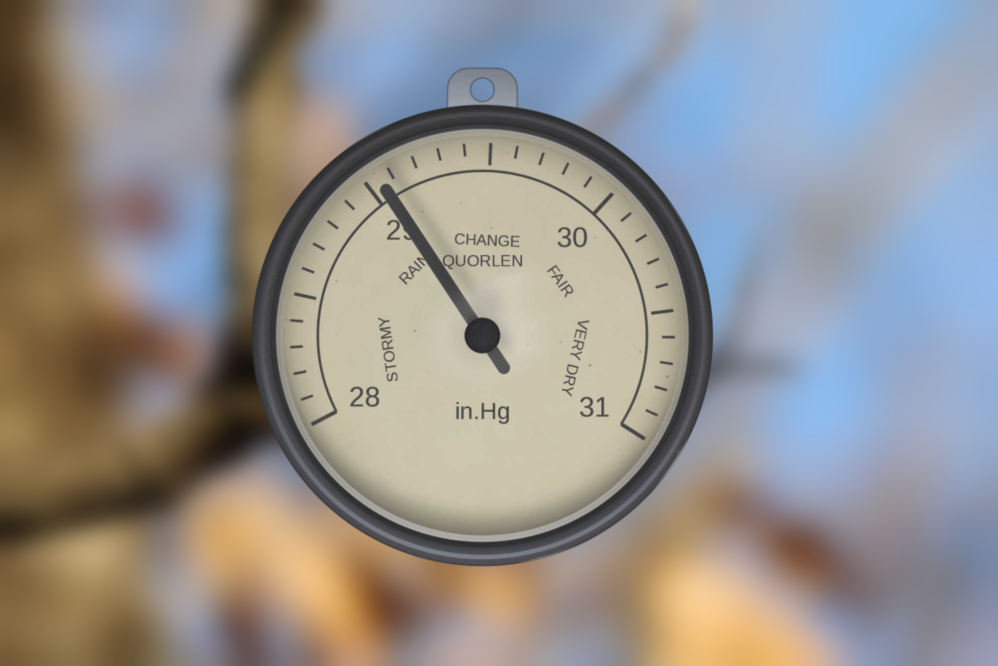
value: **29.05** inHg
